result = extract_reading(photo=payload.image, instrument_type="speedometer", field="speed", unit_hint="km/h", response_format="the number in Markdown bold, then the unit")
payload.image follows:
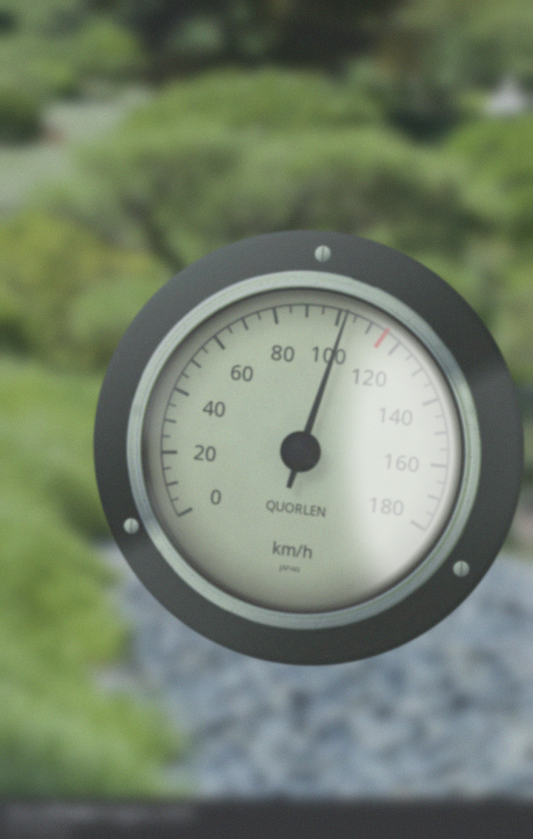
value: **102.5** km/h
